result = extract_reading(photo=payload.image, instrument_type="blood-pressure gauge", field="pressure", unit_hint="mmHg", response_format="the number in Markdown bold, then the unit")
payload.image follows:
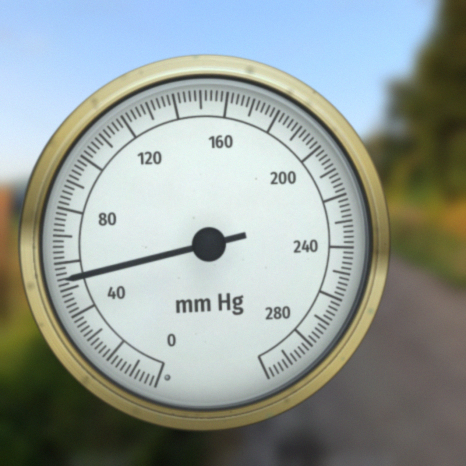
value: **54** mmHg
